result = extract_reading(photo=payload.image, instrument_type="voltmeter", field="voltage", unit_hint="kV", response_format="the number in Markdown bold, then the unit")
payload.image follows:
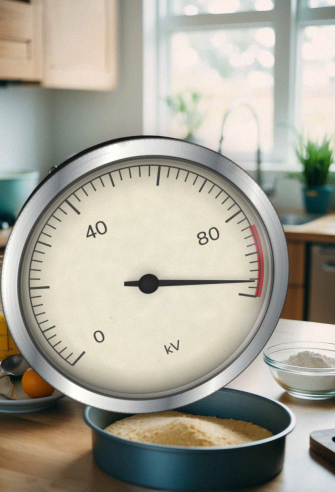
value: **96** kV
